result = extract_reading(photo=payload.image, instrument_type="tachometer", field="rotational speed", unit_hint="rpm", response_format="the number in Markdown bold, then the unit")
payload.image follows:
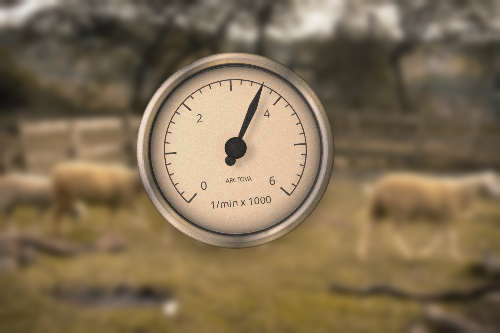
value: **3600** rpm
